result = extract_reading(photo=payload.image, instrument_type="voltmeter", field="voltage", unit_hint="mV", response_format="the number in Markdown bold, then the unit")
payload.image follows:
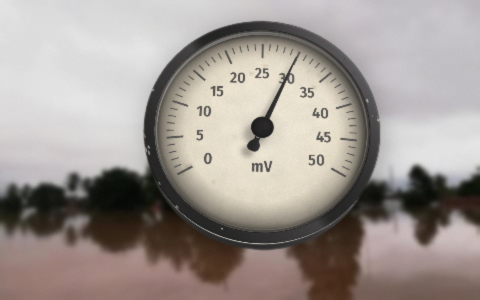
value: **30** mV
